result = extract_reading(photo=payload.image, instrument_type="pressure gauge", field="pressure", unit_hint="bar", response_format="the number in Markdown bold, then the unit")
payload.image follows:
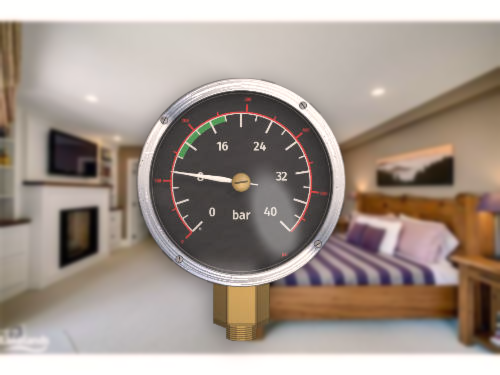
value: **8** bar
